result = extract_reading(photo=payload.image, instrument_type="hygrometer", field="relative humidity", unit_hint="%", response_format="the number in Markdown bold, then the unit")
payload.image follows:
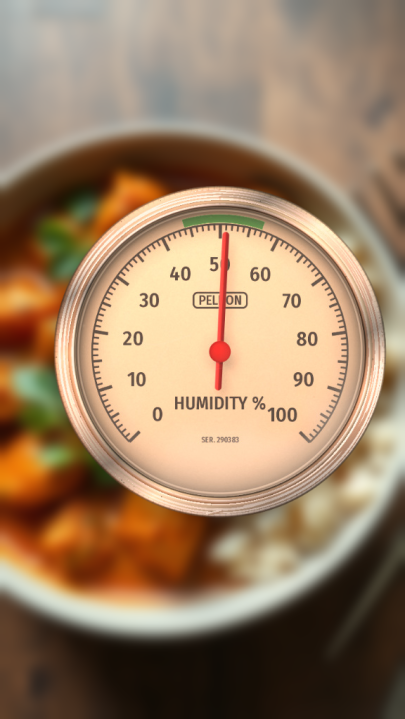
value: **51** %
